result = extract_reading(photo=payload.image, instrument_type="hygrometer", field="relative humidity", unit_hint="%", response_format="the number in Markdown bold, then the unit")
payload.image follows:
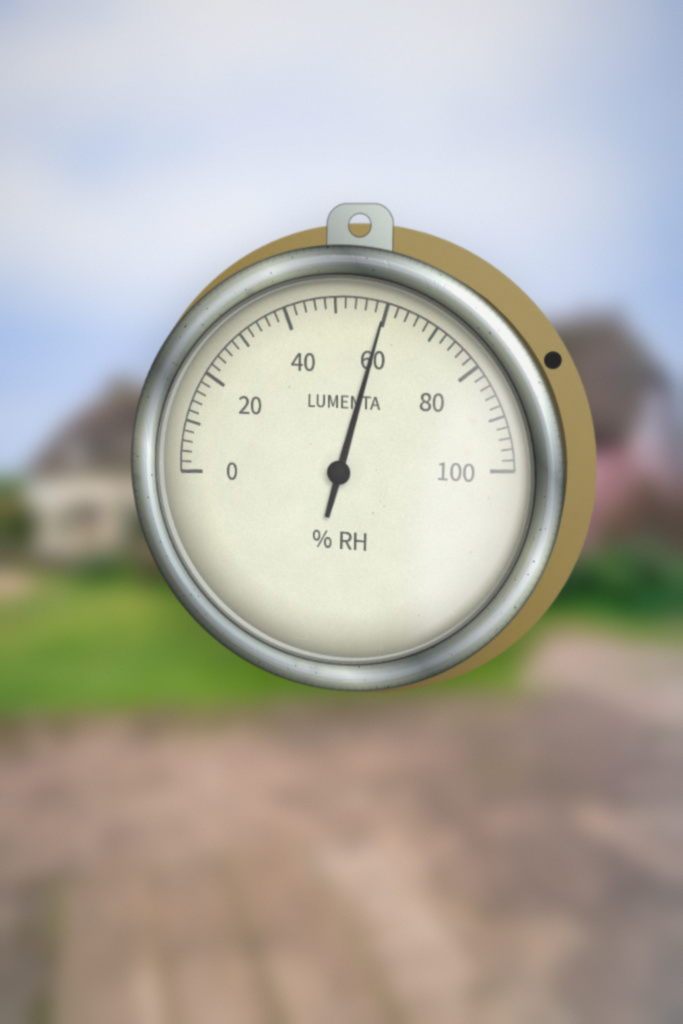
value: **60** %
